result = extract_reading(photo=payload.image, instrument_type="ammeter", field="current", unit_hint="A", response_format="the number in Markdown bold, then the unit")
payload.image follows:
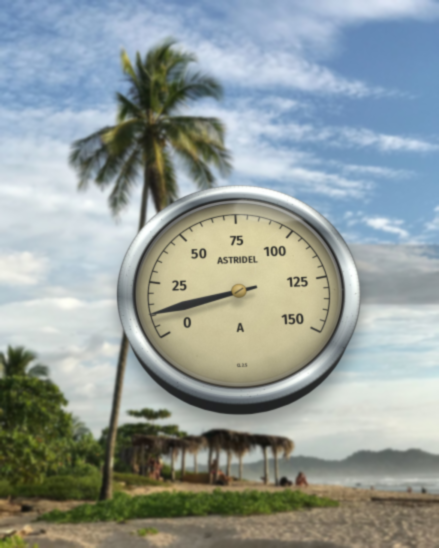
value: **10** A
